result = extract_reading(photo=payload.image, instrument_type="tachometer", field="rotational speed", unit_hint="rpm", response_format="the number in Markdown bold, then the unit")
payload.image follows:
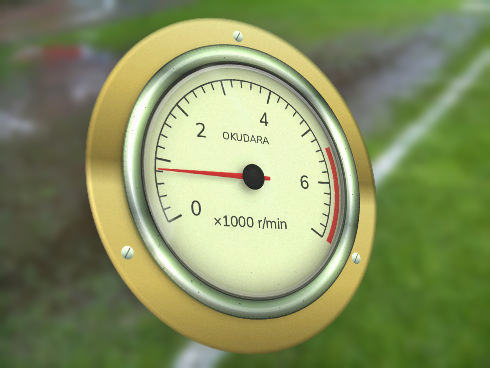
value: **800** rpm
